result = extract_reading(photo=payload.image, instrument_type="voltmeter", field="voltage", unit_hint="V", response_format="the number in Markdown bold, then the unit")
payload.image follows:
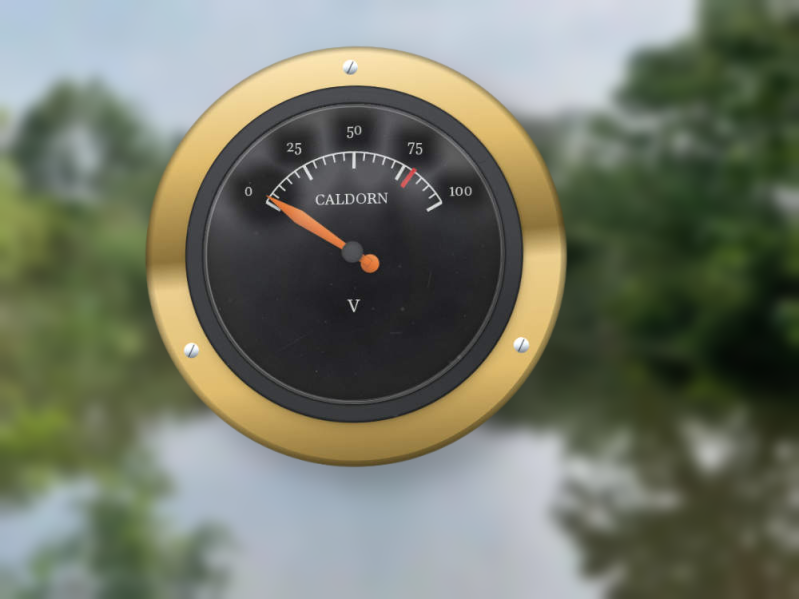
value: **2.5** V
